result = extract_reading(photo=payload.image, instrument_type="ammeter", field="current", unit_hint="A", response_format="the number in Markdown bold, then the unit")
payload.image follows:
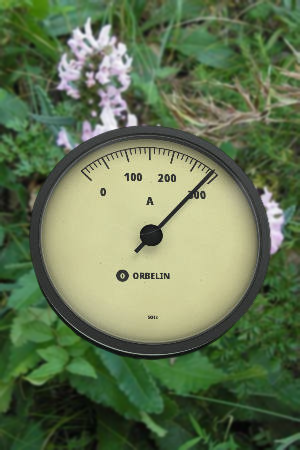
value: **290** A
